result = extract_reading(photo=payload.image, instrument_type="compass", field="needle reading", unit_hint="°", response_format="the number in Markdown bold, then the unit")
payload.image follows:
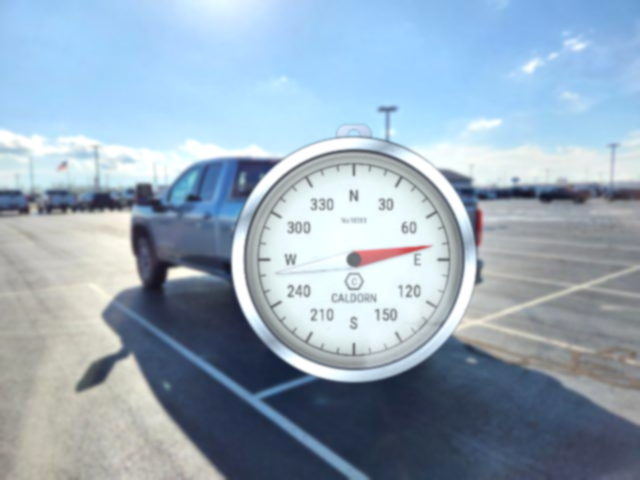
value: **80** °
